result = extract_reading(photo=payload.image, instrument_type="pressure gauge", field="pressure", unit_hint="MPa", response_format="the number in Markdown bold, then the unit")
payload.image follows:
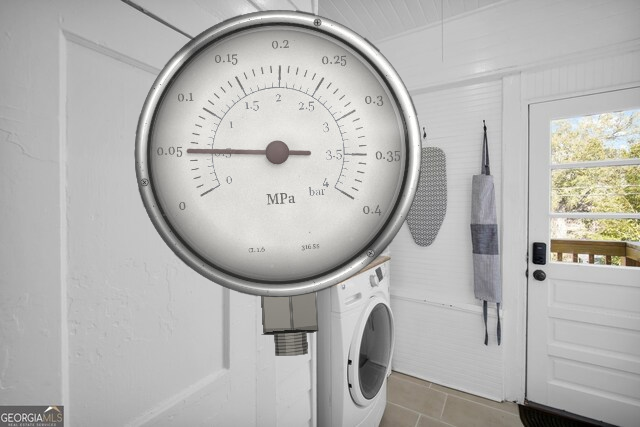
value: **0.05** MPa
